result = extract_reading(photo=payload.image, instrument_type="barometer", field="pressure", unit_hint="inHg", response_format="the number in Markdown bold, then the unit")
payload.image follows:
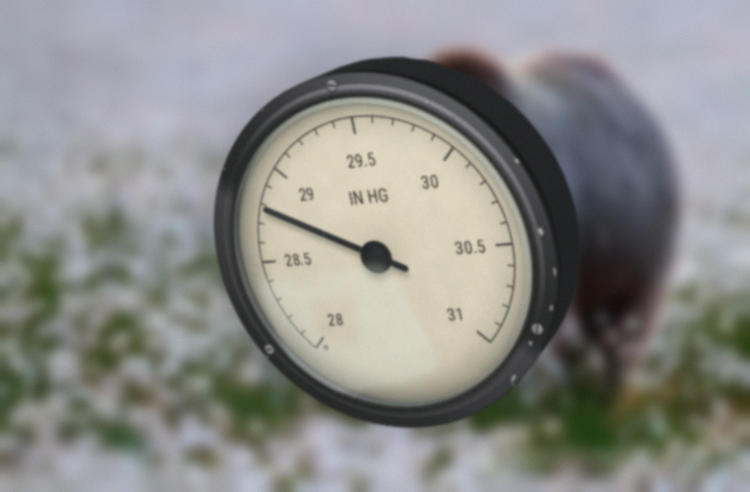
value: **28.8** inHg
